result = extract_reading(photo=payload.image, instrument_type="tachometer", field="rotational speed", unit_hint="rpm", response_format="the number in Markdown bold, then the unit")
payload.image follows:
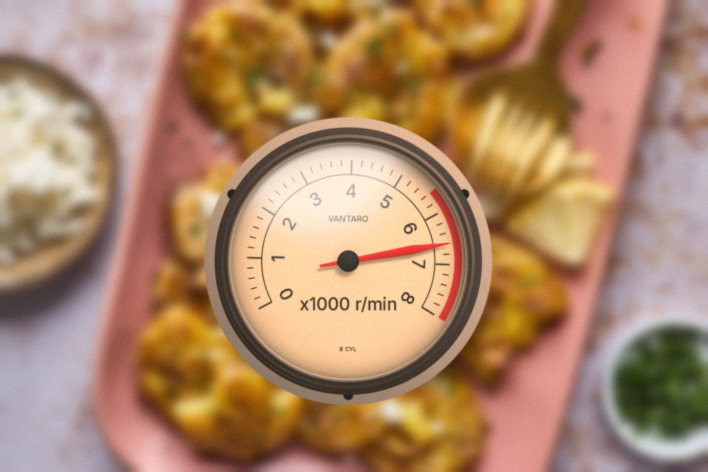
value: **6600** rpm
